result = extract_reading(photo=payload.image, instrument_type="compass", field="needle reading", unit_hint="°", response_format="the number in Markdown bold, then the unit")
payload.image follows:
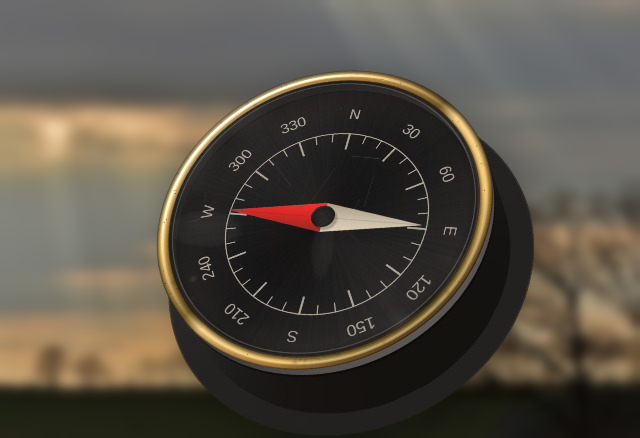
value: **270** °
